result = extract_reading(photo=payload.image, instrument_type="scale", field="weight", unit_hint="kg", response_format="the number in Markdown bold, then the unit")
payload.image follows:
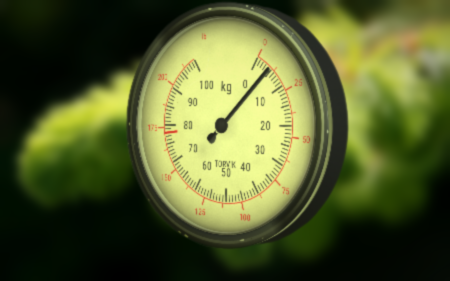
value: **5** kg
